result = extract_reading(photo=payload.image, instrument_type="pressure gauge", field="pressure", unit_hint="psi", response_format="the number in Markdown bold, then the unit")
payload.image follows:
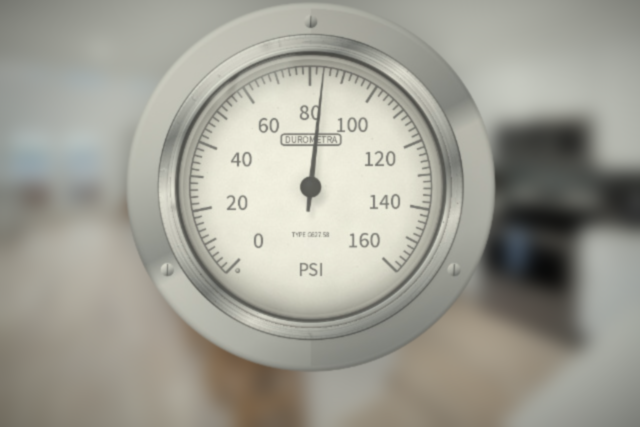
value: **84** psi
